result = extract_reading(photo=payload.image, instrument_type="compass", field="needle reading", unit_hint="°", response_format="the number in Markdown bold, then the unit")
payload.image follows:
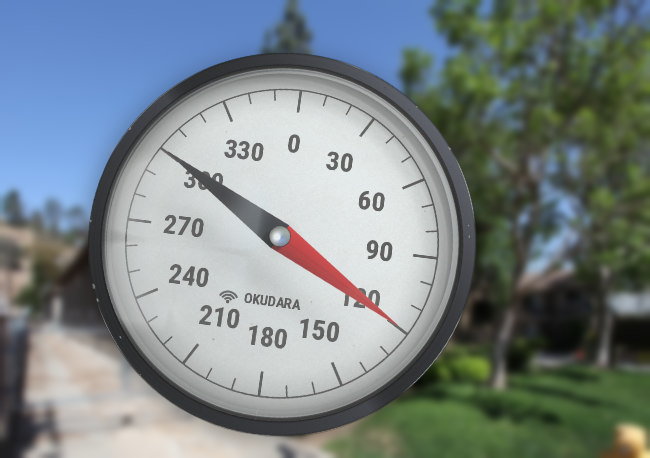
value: **120** °
